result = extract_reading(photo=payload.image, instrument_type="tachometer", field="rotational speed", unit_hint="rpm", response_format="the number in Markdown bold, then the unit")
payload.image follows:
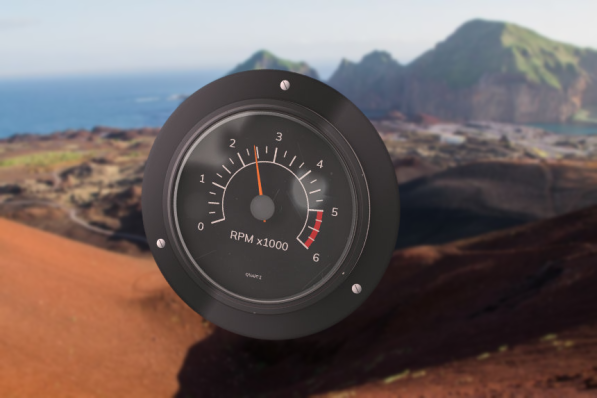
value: **2500** rpm
